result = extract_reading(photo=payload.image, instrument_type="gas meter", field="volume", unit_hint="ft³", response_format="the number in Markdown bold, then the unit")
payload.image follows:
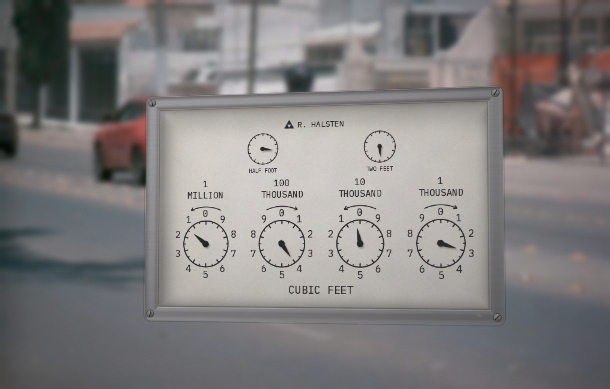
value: **140300** ft³
